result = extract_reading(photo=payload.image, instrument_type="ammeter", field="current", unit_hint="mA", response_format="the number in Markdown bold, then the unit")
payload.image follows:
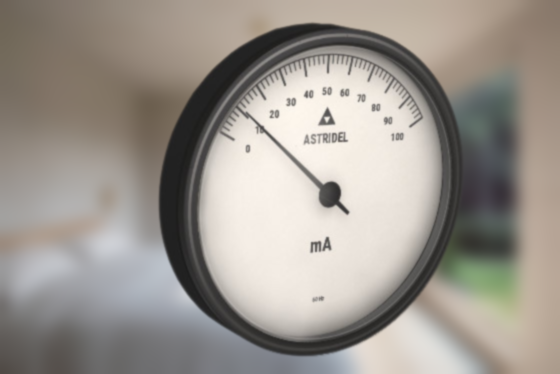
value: **10** mA
